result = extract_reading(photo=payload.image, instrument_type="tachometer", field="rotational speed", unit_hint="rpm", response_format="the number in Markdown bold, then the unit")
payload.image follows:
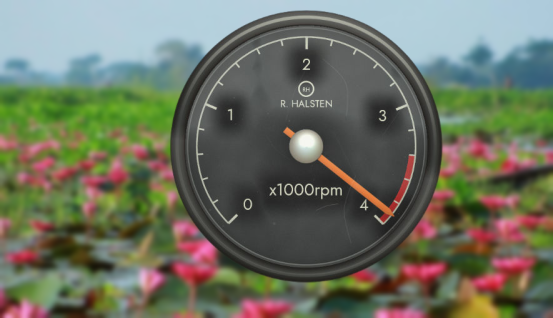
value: **3900** rpm
